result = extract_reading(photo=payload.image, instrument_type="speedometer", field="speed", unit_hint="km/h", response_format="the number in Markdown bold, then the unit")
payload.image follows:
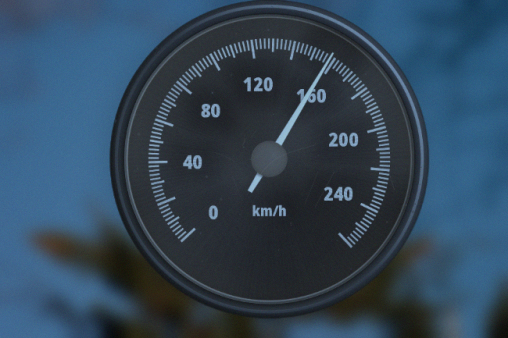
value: **158** km/h
